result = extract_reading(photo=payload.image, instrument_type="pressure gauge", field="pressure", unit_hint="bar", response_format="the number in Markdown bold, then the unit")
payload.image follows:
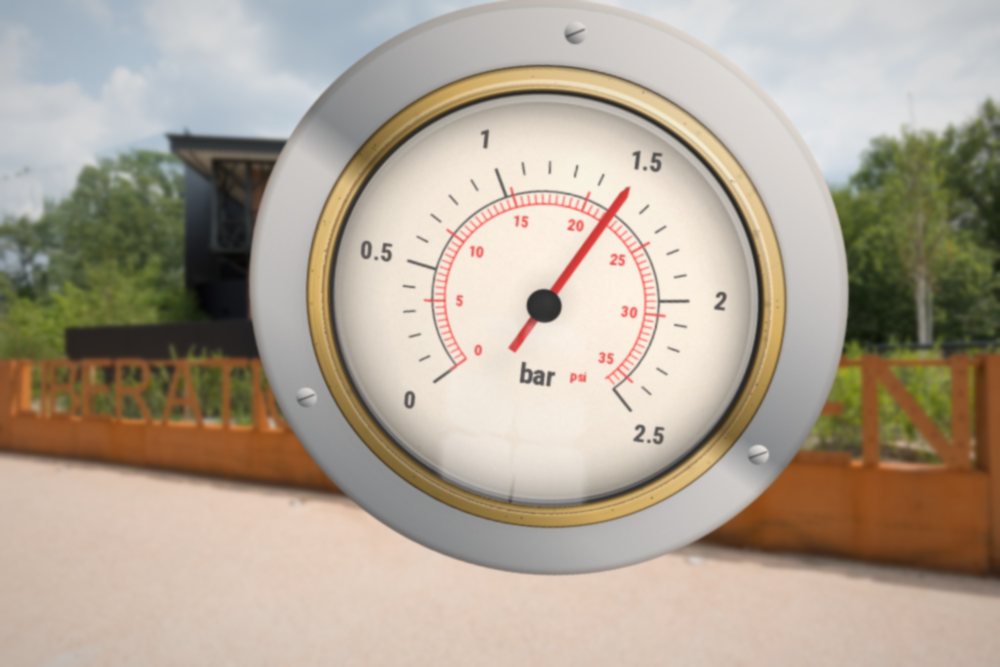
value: **1.5** bar
